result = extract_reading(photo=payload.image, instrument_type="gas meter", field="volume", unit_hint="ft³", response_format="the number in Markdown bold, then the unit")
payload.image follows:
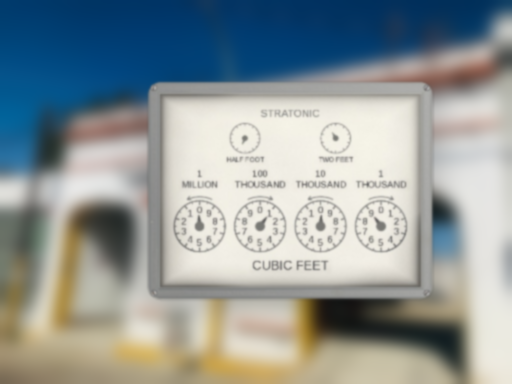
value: **9900** ft³
